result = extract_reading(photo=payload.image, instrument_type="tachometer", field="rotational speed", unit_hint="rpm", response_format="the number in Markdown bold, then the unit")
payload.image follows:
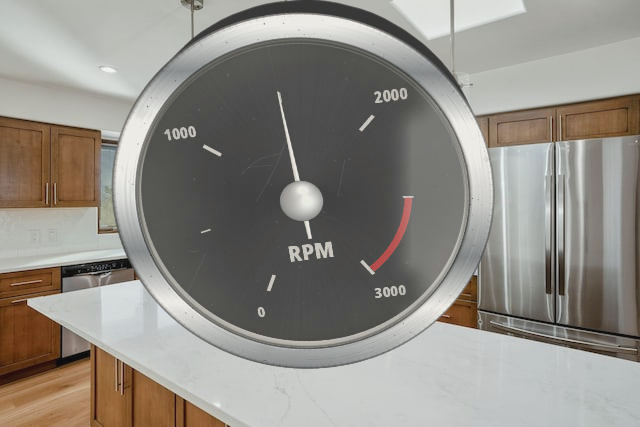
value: **1500** rpm
